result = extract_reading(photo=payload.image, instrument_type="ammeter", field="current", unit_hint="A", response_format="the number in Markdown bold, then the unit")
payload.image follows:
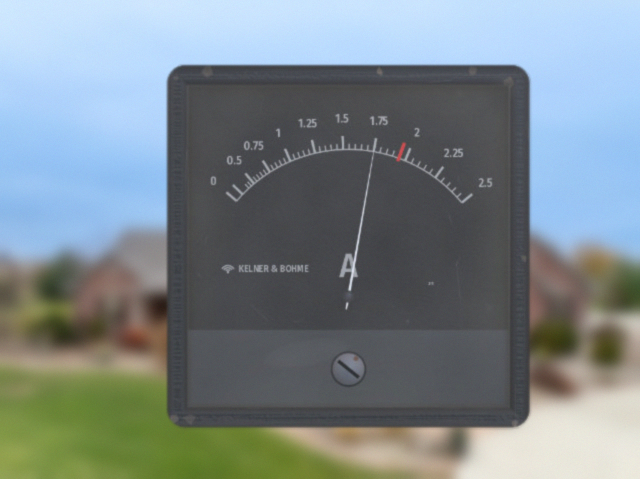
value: **1.75** A
